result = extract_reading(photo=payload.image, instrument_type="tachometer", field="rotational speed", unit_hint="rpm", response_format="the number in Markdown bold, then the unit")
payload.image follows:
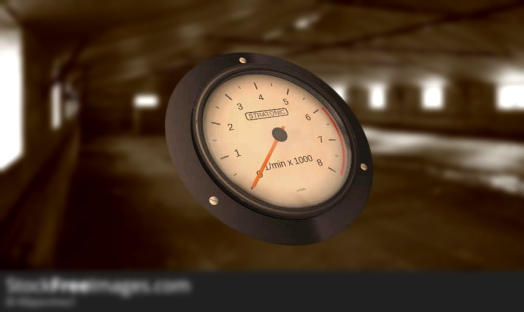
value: **0** rpm
